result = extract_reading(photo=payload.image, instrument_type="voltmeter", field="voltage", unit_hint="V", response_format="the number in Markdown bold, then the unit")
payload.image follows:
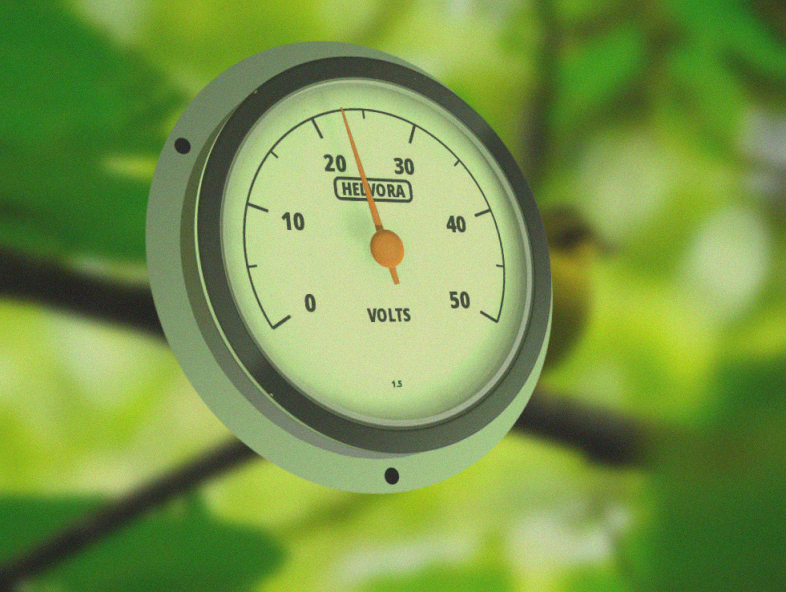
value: **22.5** V
